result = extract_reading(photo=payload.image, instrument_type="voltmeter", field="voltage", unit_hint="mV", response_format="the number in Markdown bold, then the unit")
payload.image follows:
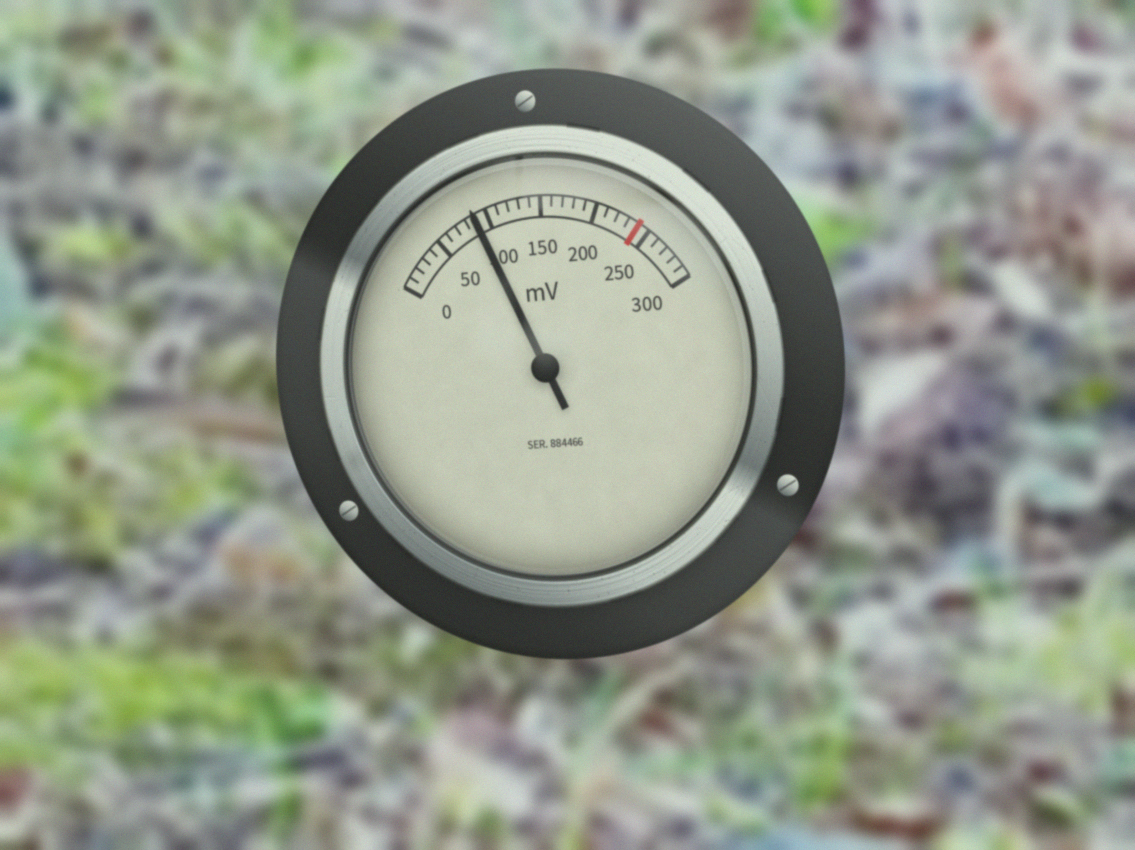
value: **90** mV
